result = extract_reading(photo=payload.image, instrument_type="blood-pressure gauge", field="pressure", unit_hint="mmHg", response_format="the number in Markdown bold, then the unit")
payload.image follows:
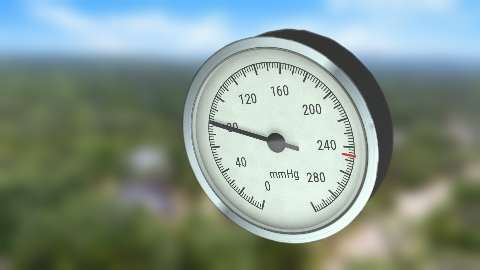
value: **80** mmHg
